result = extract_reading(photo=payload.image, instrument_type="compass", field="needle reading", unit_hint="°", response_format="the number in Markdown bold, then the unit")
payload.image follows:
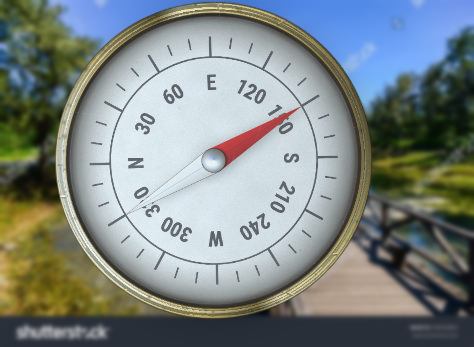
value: **150** °
